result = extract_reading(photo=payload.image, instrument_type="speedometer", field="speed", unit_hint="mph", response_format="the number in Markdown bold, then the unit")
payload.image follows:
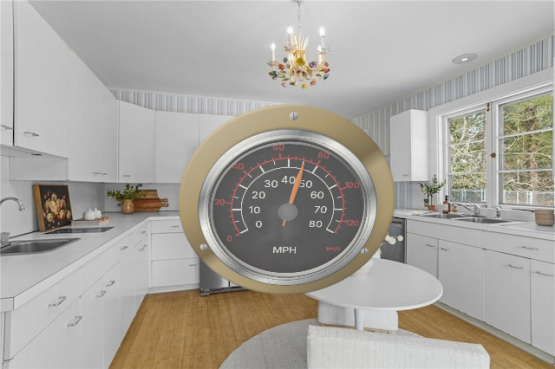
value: **45** mph
